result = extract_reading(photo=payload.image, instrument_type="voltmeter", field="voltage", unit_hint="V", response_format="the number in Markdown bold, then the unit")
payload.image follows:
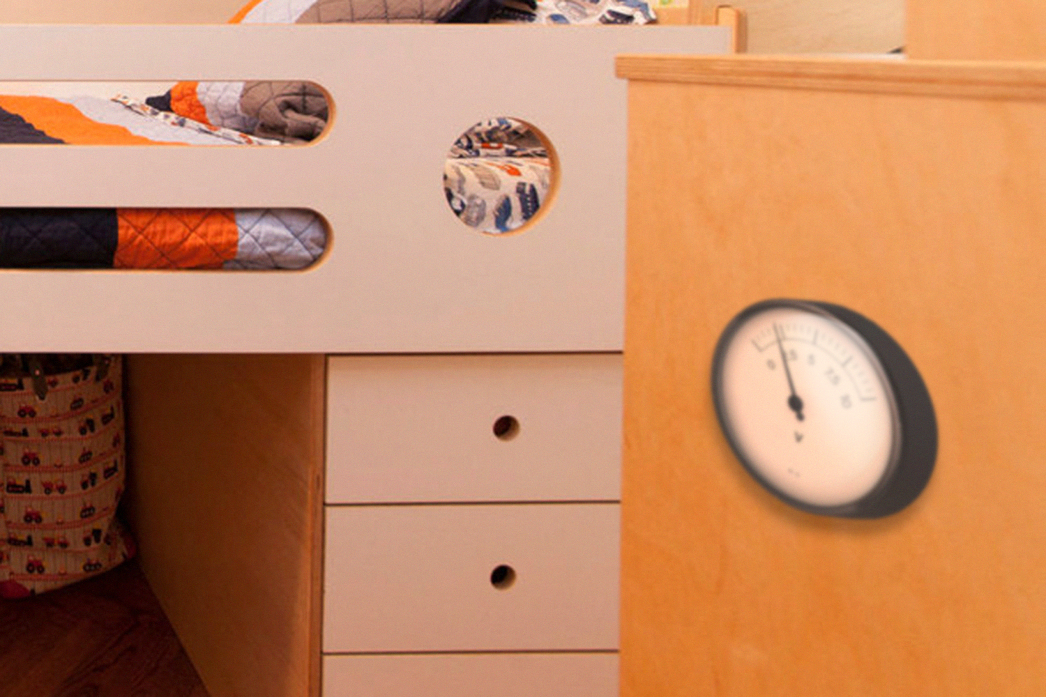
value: **2.5** V
